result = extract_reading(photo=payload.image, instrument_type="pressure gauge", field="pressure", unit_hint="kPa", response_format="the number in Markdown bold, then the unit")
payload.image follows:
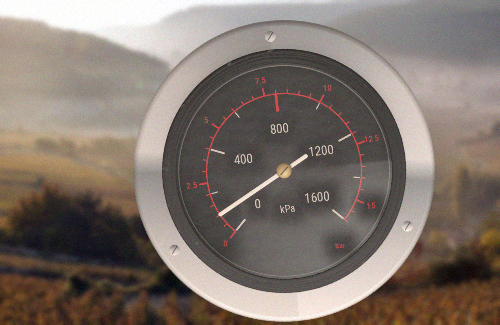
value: **100** kPa
